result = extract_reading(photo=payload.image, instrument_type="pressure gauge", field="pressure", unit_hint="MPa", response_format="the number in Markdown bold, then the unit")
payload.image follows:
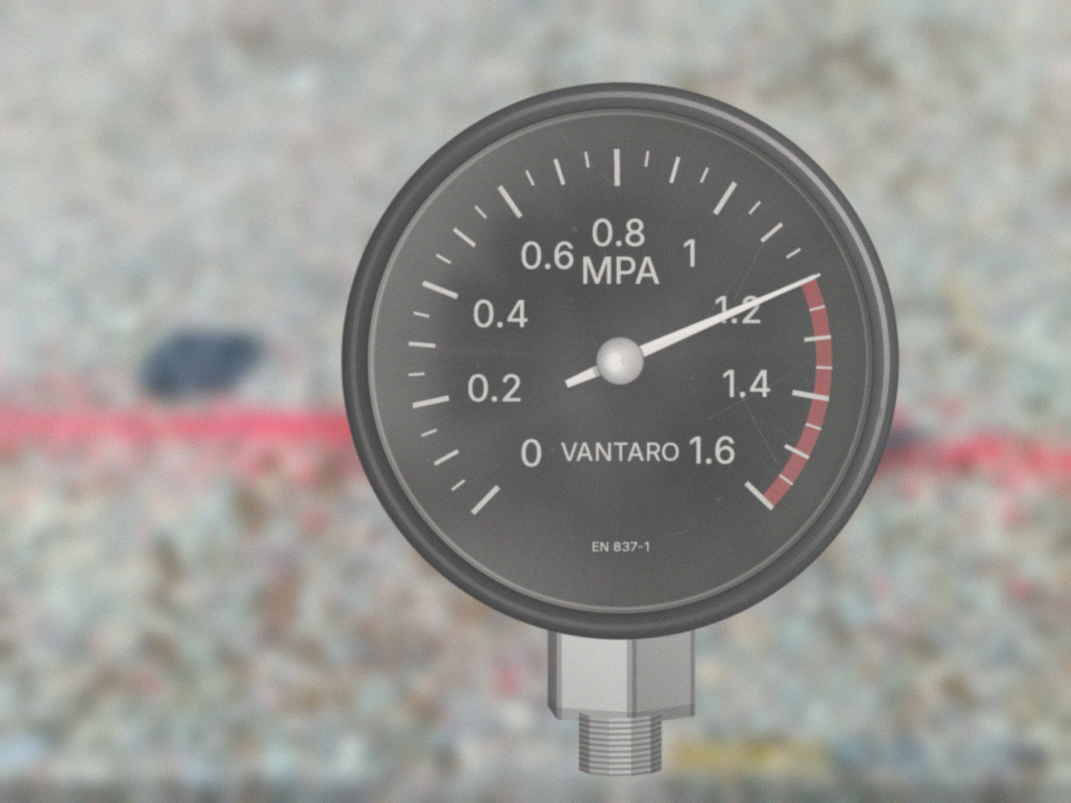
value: **1.2** MPa
